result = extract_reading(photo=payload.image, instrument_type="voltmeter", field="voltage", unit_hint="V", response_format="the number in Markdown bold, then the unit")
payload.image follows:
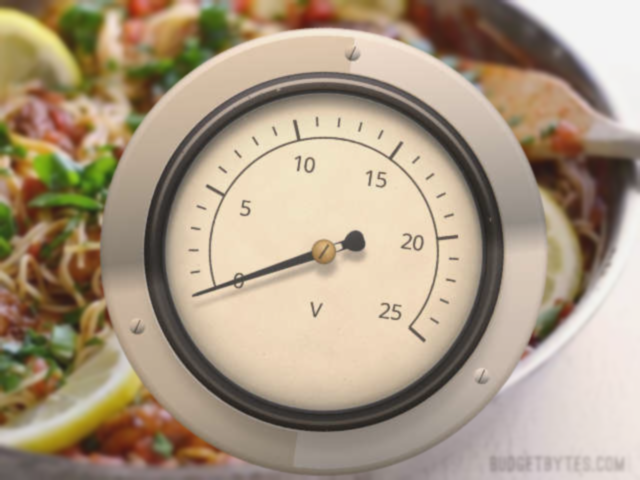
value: **0** V
